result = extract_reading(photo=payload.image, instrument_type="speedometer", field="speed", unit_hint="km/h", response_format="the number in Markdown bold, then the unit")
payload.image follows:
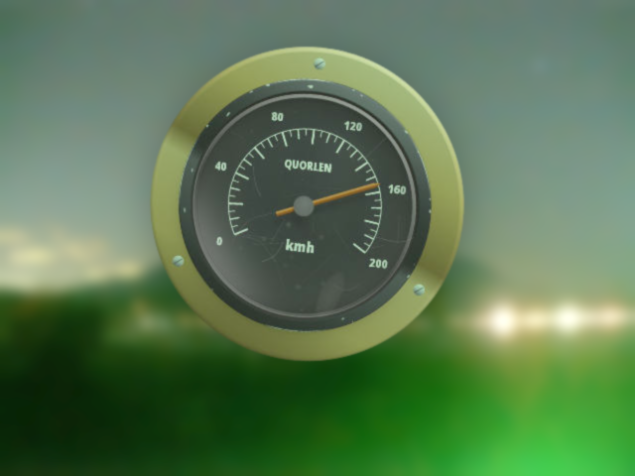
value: **155** km/h
